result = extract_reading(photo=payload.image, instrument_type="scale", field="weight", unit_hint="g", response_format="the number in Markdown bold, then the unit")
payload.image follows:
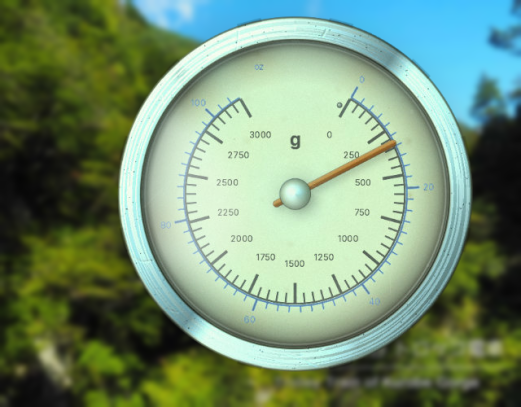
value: **325** g
